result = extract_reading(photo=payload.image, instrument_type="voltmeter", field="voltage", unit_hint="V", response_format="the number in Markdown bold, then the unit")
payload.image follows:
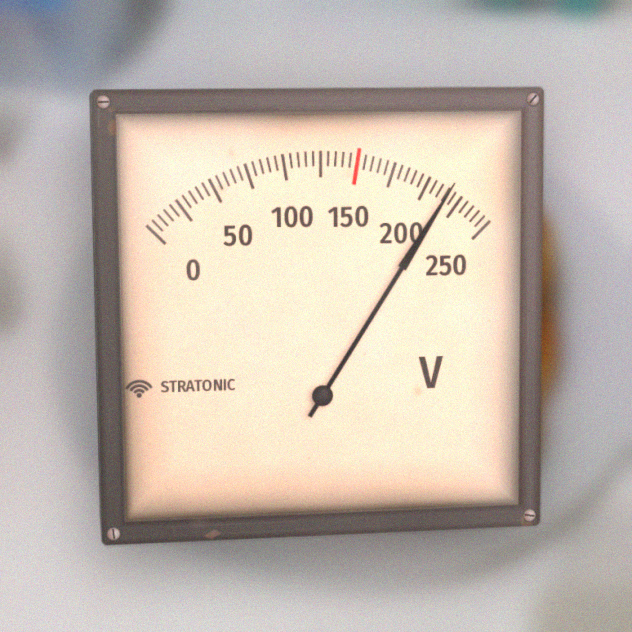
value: **215** V
